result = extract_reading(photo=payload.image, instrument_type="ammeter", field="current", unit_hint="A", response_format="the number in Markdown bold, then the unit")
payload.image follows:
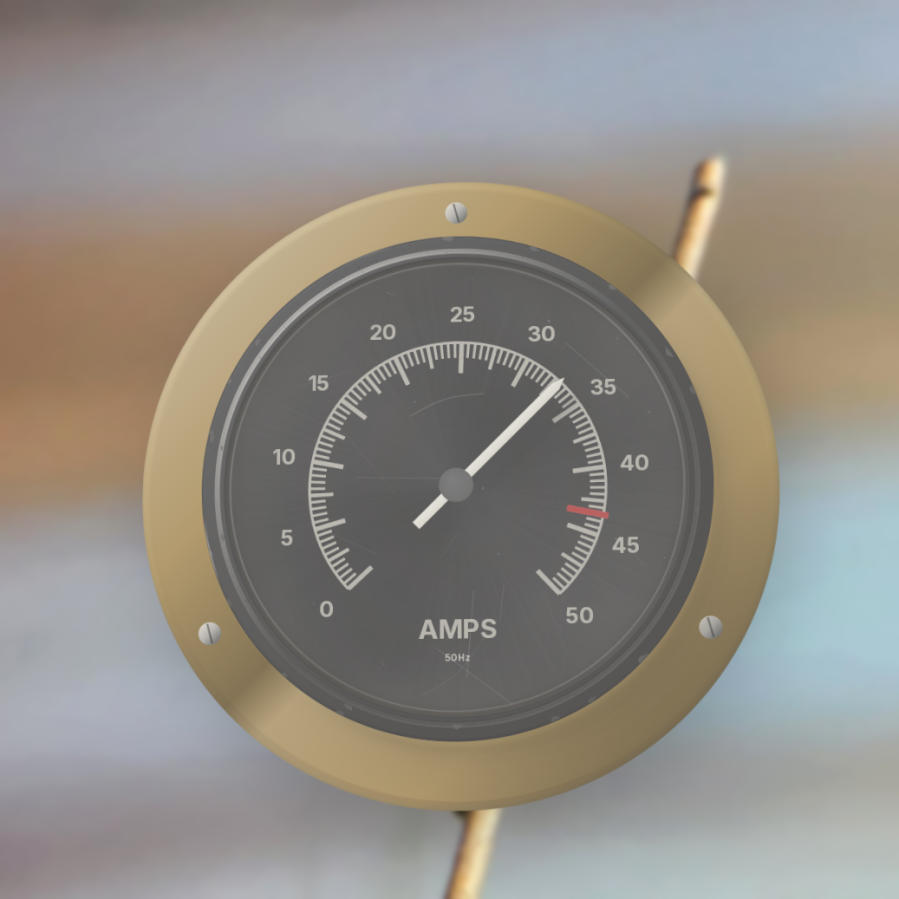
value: **33** A
